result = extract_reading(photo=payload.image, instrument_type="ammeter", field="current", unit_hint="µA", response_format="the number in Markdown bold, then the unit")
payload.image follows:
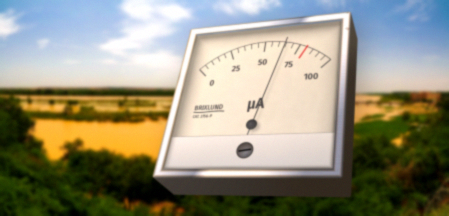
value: **65** µA
